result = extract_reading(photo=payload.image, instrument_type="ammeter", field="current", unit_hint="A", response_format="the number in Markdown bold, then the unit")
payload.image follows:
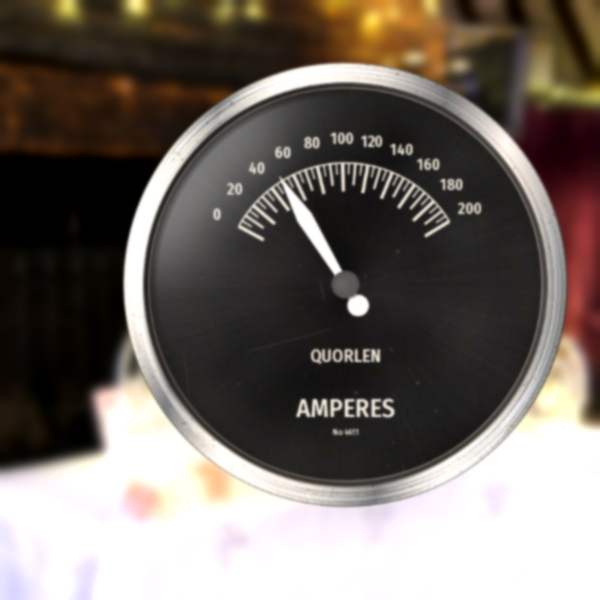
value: **50** A
